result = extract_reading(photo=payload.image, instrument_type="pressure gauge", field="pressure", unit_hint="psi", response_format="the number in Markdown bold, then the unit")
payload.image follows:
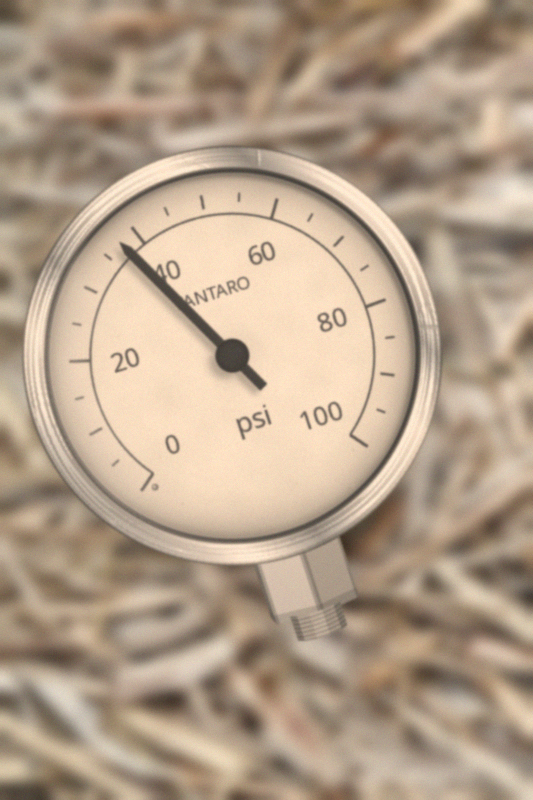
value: **37.5** psi
